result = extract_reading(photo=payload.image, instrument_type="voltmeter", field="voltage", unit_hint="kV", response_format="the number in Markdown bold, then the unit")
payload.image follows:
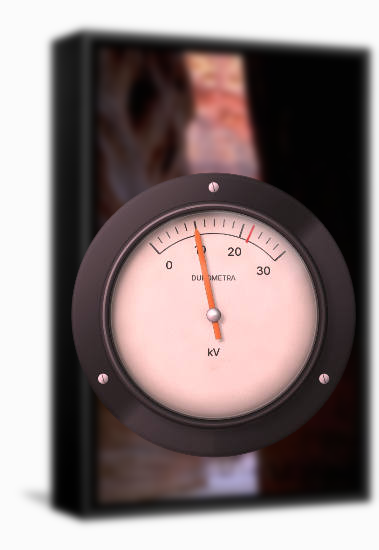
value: **10** kV
